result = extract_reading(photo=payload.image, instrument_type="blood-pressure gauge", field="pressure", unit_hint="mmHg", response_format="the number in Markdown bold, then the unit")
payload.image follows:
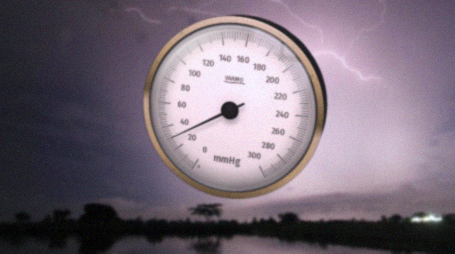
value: **30** mmHg
